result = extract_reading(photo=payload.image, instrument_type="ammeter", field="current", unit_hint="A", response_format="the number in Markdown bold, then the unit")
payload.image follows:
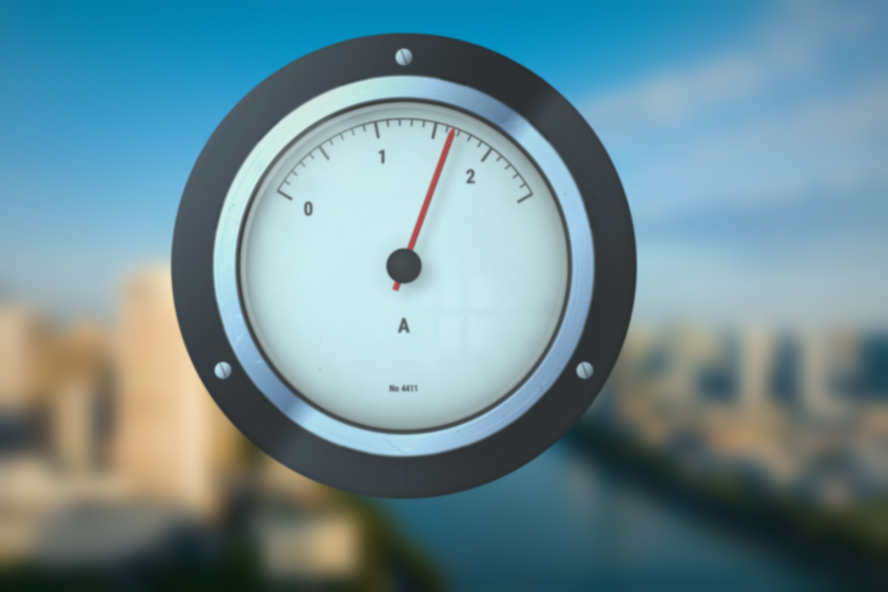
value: **1.65** A
